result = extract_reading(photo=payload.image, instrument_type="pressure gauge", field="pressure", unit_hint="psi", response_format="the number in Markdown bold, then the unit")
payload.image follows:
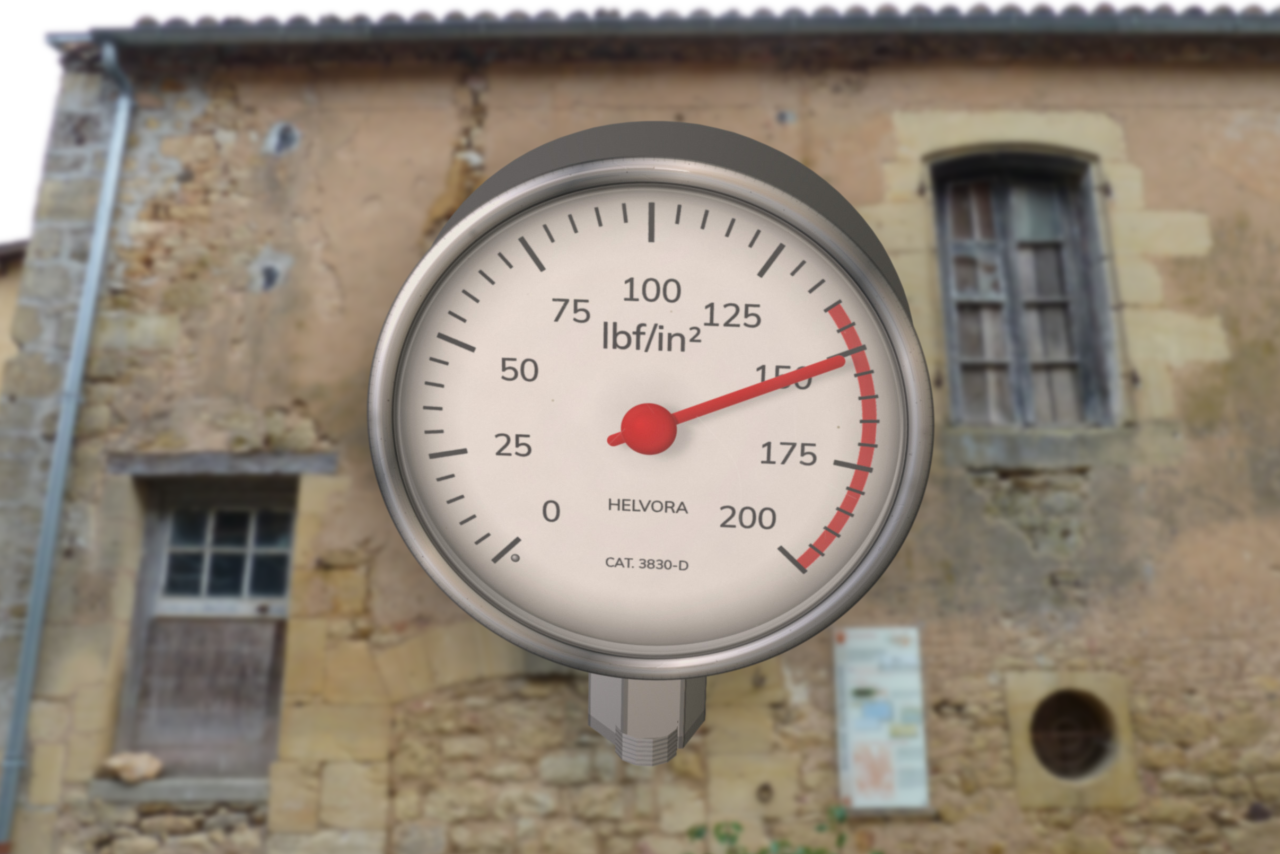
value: **150** psi
